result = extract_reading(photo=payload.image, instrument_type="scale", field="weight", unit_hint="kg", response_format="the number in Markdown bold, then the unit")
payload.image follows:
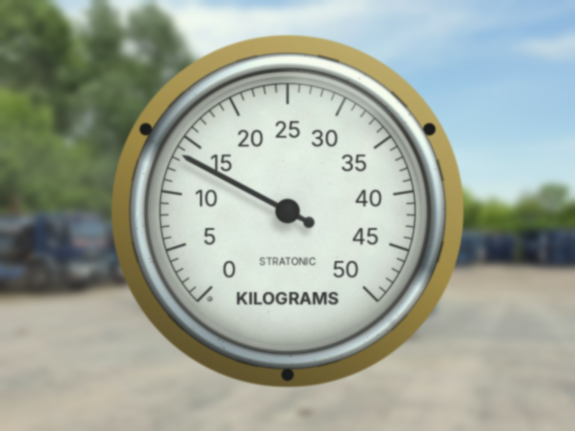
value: **13.5** kg
